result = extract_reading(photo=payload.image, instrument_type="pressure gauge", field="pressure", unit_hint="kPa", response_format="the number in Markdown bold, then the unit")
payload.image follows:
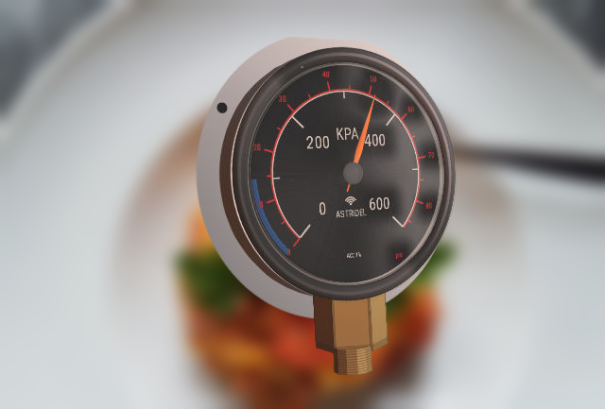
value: **350** kPa
